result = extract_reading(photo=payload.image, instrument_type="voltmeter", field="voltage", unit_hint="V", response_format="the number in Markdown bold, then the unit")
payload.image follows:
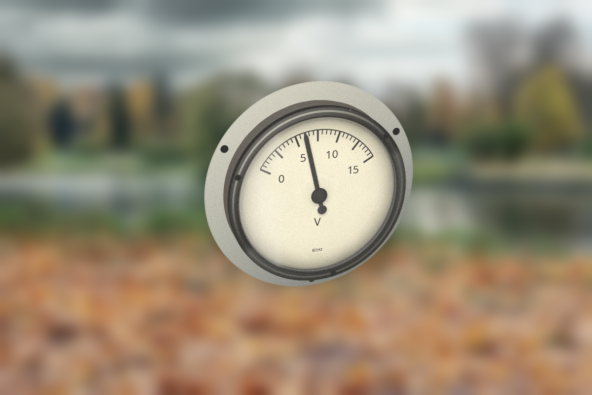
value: **6** V
